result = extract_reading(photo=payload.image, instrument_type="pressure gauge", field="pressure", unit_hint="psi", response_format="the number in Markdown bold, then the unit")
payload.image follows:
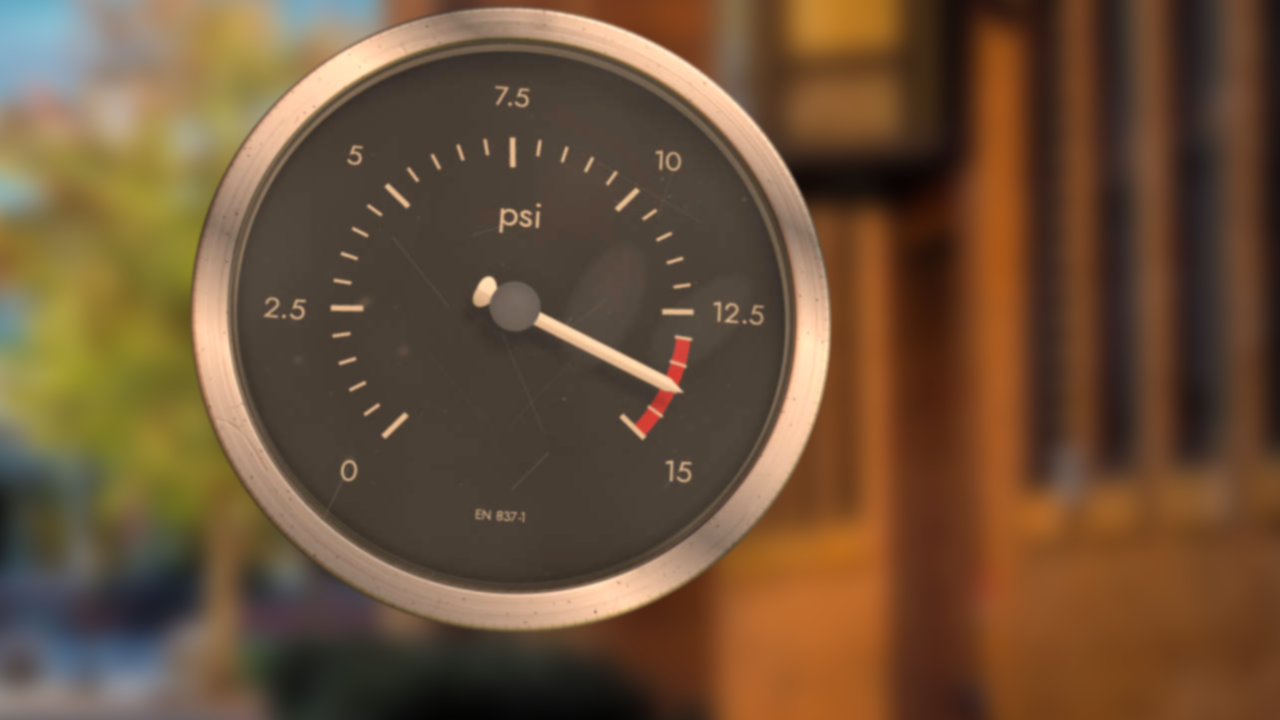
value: **14** psi
